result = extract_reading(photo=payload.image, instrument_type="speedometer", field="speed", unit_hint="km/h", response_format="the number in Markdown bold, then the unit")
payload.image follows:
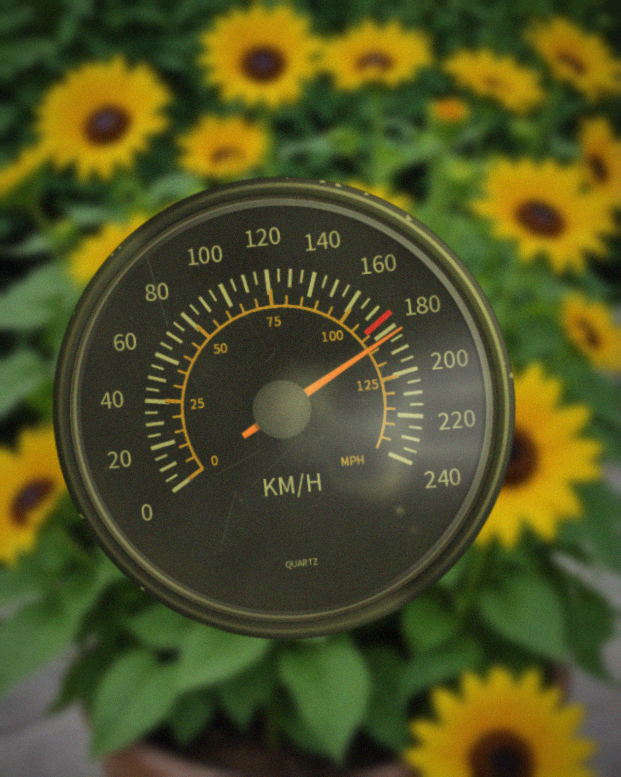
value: **182.5** km/h
